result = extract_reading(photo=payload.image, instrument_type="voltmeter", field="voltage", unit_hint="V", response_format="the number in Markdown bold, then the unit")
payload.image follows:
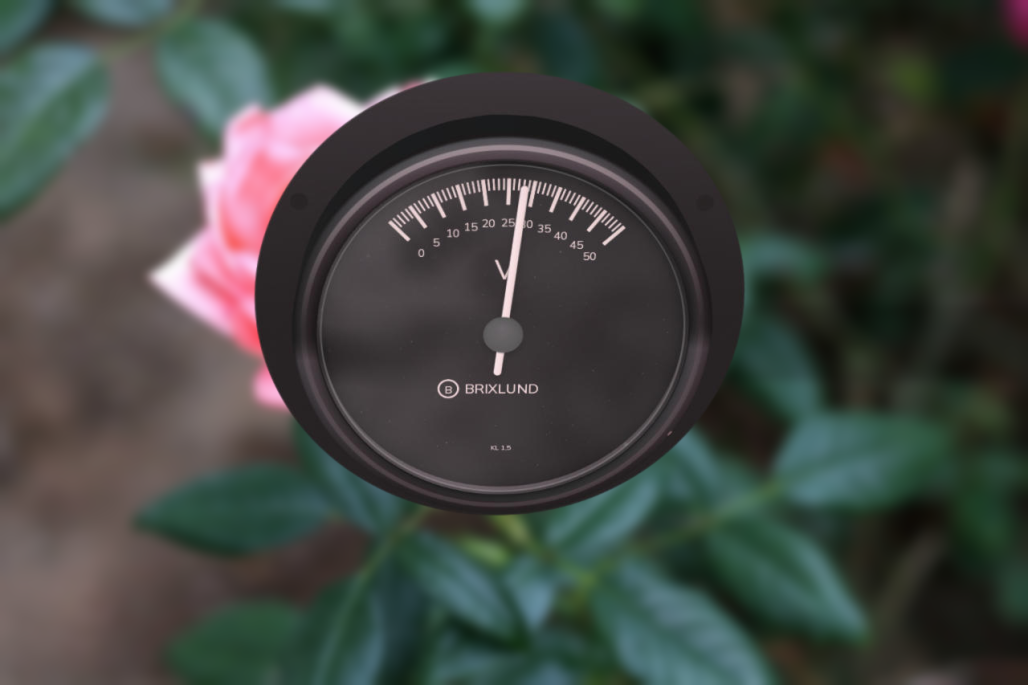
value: **28** V
